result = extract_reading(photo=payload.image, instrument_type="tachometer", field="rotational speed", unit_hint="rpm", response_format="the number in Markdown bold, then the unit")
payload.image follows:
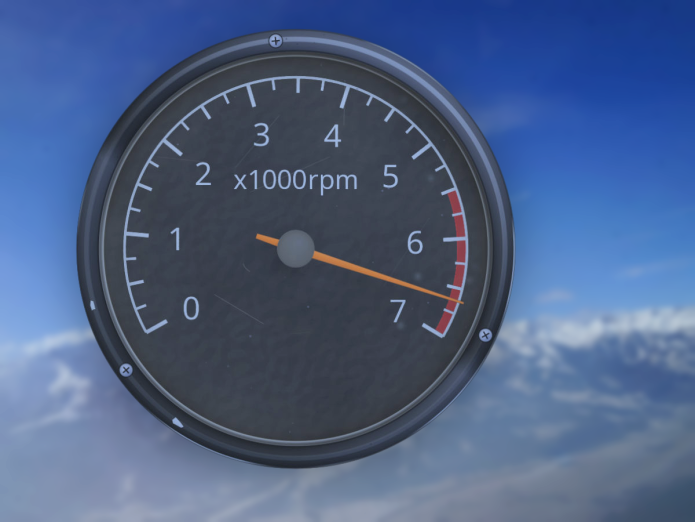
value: **6625** rpm
